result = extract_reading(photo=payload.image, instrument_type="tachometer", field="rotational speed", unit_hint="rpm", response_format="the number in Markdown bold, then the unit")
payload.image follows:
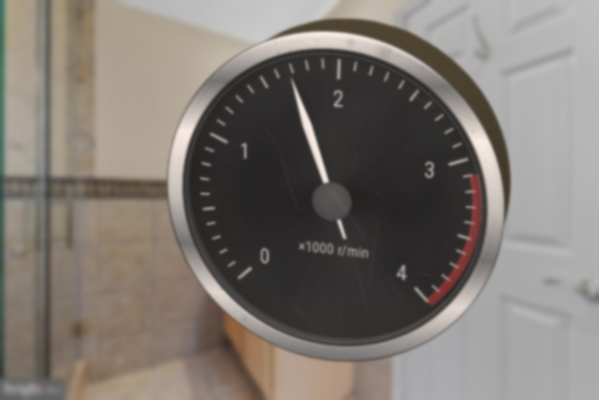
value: **1700** rpm
